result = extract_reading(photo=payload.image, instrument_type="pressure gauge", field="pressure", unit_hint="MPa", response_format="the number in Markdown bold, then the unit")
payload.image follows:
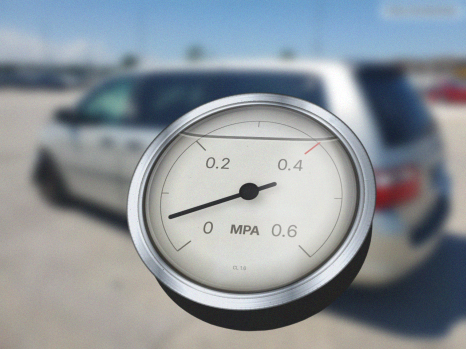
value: **0.05** MPa
